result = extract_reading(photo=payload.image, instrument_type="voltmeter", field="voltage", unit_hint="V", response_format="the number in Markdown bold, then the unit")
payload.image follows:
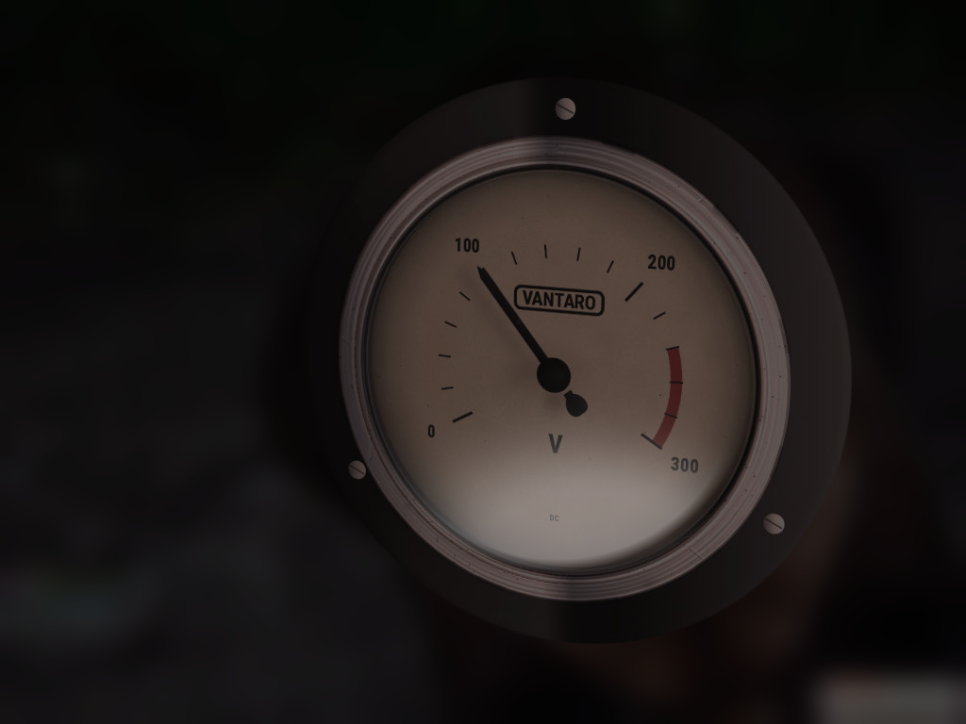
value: **100** V
